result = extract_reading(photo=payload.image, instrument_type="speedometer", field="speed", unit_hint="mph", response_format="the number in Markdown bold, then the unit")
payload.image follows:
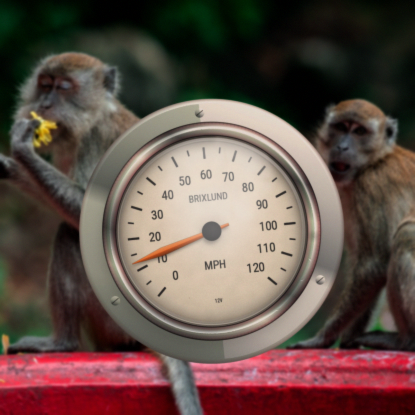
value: **12.5** mph
